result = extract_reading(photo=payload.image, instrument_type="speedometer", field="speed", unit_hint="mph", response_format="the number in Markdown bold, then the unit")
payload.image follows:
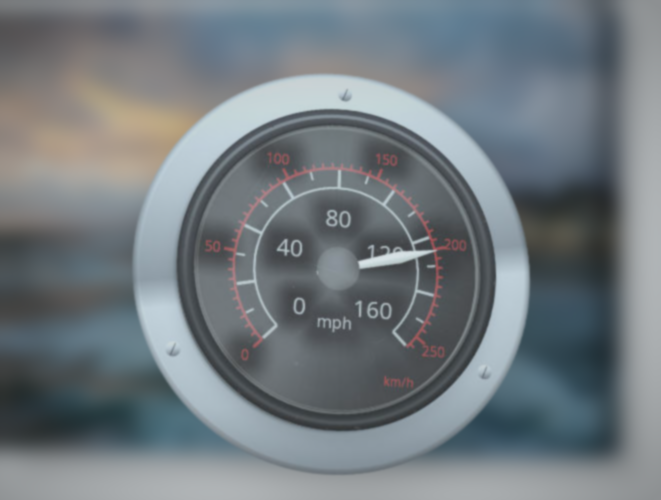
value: **125** mph
